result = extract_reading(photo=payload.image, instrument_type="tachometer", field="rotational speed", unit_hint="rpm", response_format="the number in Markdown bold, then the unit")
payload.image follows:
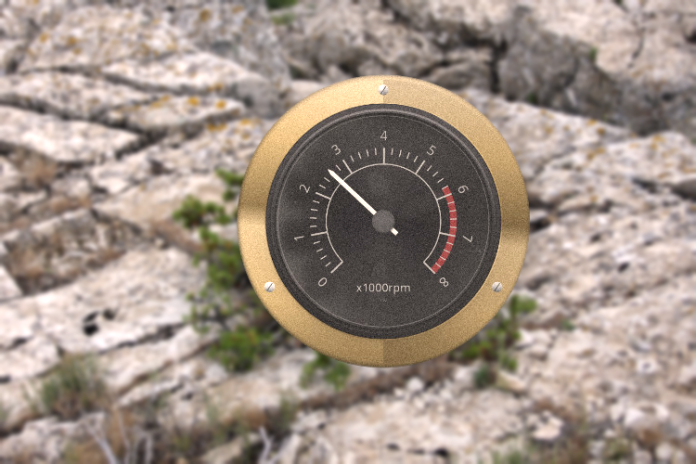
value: **2600** rpm
